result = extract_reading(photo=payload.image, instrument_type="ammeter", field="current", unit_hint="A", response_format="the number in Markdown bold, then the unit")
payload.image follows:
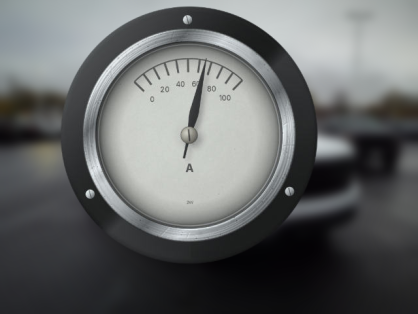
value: **65** A
